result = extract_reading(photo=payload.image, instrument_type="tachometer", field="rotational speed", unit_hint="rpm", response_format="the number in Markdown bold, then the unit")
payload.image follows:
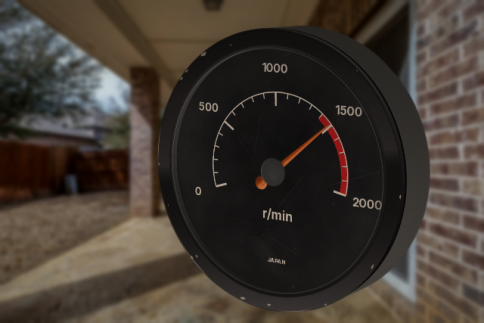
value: **1500** rpm
